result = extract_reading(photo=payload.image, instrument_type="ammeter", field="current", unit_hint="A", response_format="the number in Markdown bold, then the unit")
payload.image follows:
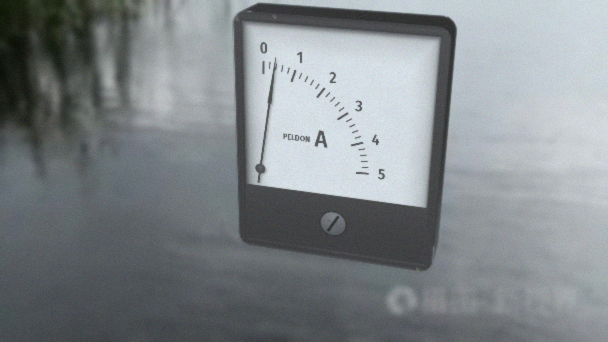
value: **0.4** A
